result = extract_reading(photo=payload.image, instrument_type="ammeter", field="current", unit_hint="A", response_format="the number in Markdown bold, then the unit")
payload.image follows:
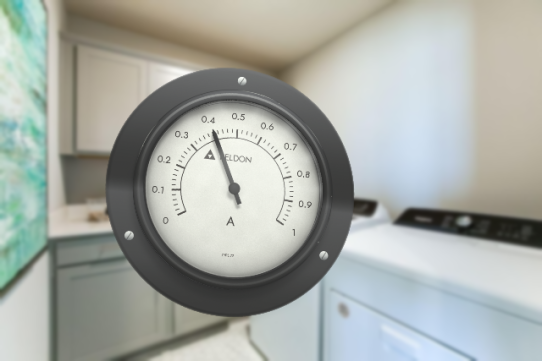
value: **0.4** A
